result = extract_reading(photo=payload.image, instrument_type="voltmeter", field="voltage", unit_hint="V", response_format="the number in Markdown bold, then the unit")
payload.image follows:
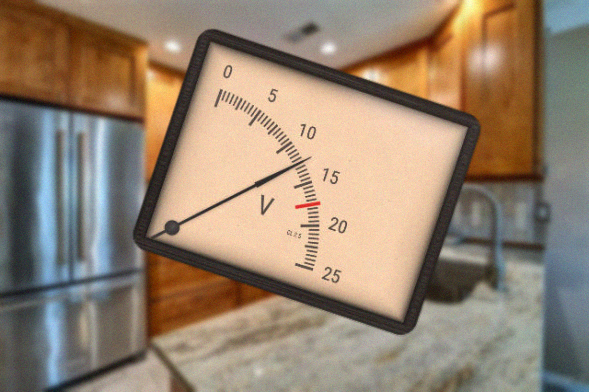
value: **12.5** V
